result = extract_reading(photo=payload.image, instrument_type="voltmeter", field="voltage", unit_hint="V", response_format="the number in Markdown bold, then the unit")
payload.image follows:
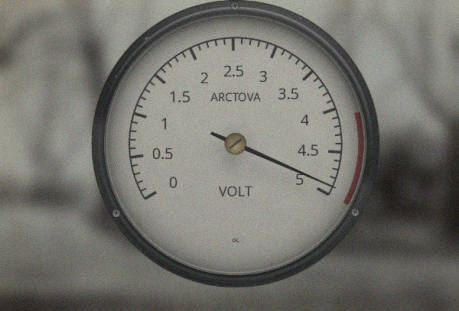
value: **4.9** V
